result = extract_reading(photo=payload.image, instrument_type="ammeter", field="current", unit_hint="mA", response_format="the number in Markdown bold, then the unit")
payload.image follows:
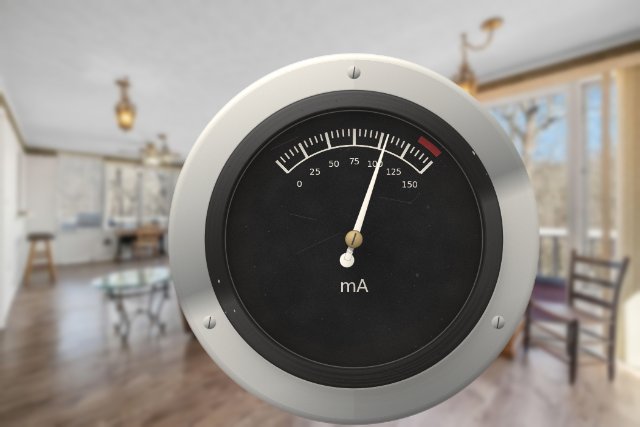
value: **105** mA
